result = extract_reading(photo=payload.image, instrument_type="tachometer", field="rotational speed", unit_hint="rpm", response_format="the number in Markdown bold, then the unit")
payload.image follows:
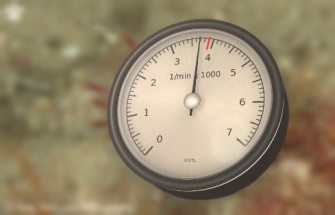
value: **3700** rpm
